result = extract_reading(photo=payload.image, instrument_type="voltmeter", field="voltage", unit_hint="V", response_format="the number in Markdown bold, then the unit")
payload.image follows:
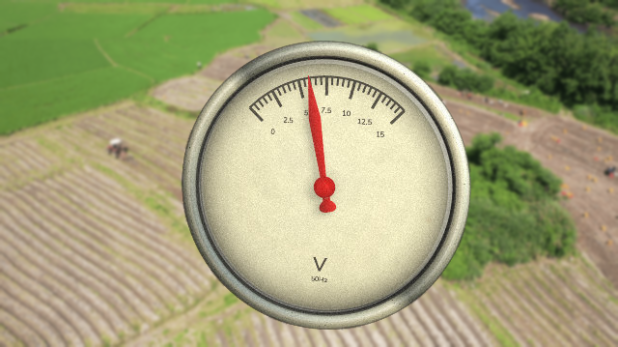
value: **6** V
